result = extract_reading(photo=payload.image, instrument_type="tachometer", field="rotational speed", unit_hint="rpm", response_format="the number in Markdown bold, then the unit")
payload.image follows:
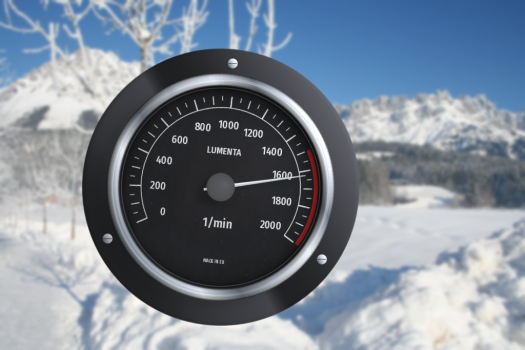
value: **1625** rpm
